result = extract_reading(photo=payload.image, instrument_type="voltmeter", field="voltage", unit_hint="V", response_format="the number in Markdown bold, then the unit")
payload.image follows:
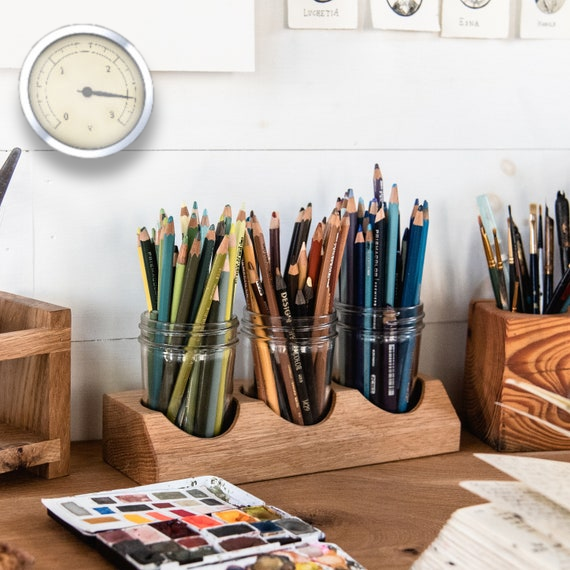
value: **2.6** V
